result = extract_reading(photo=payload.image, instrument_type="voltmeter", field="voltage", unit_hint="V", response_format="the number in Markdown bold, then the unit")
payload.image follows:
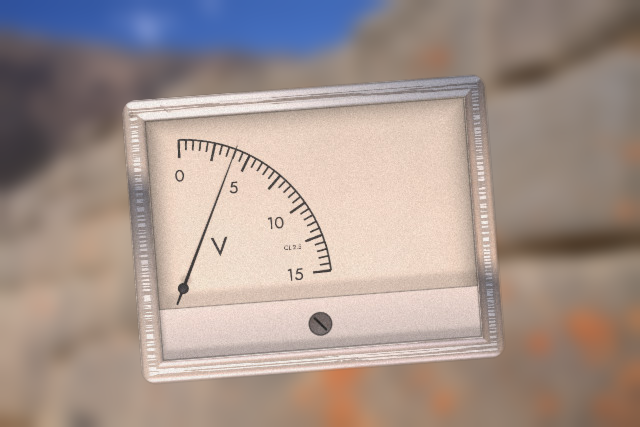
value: **4** V
